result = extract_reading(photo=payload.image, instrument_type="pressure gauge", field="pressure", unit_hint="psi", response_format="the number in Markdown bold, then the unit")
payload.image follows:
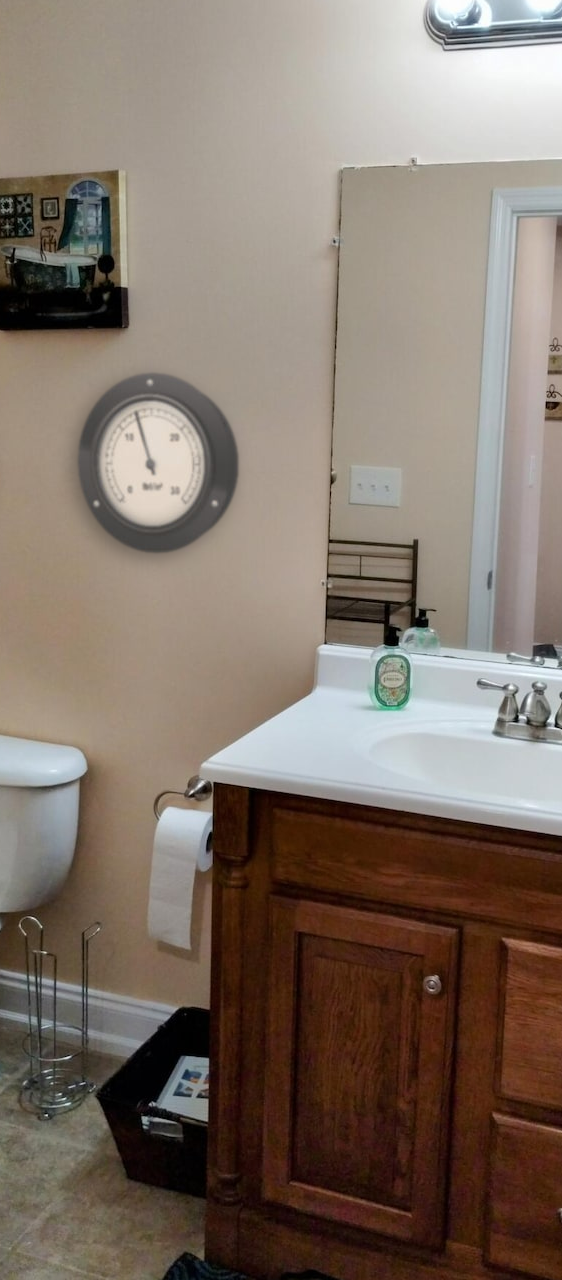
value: **13** psi
